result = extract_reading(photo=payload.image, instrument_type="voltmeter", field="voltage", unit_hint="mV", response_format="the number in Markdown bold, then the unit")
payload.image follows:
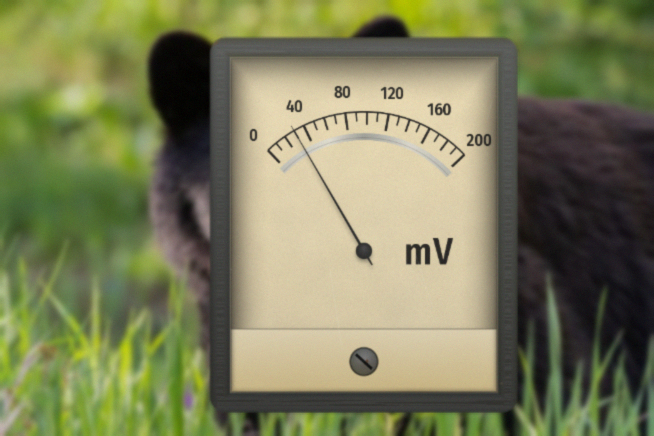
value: **30** mV
